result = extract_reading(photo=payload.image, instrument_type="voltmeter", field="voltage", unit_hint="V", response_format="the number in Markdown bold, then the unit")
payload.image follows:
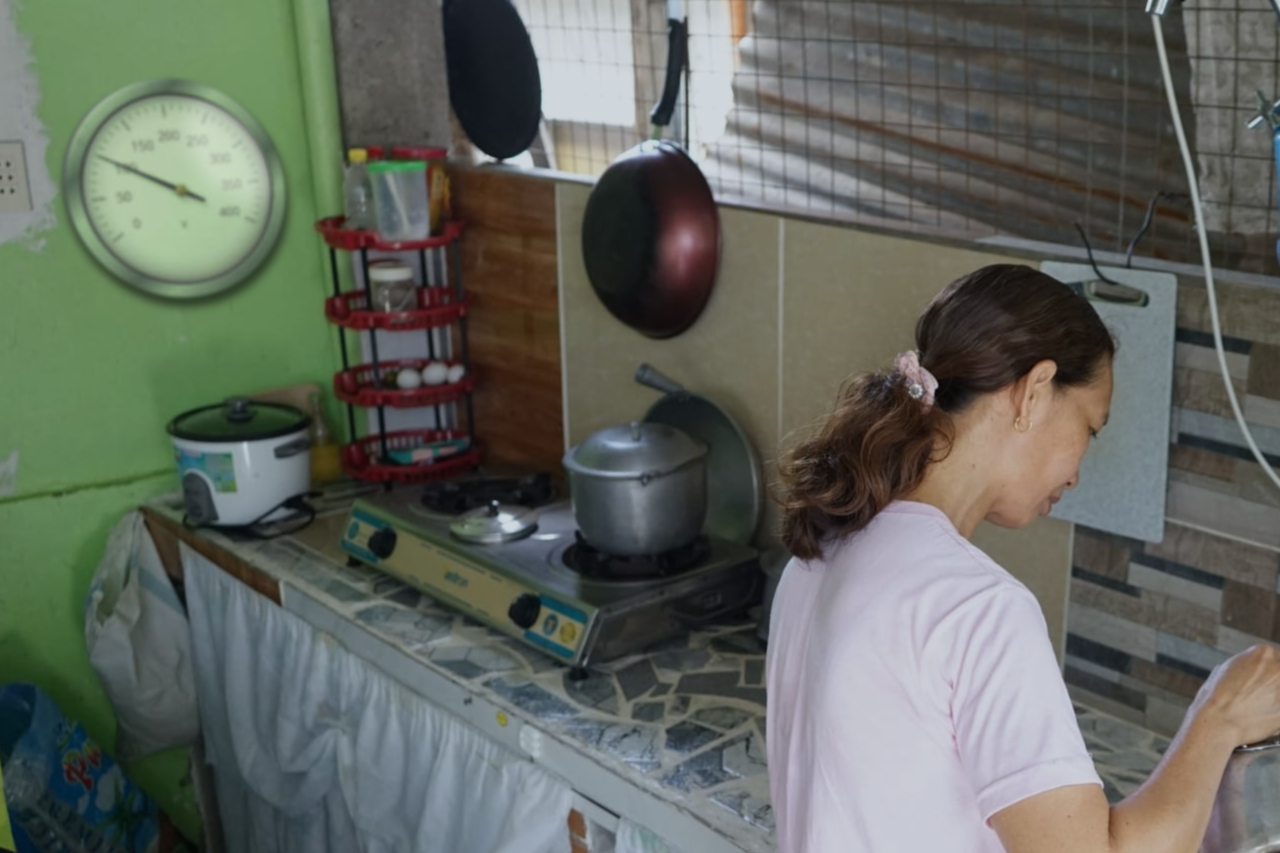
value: **100** V
